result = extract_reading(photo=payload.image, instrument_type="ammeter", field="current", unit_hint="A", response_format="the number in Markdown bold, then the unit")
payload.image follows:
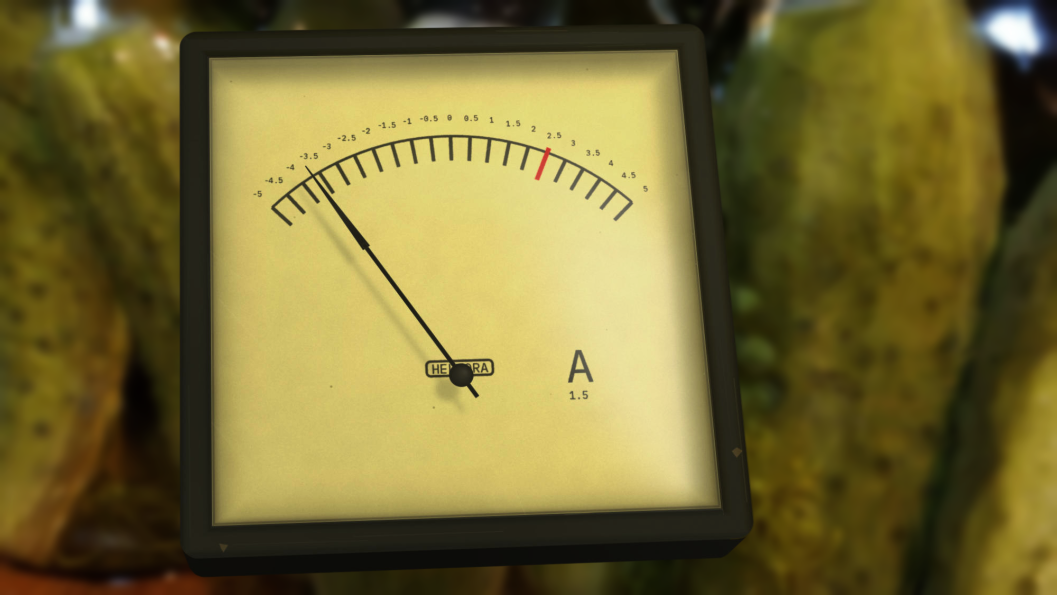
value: **-3.75** A
